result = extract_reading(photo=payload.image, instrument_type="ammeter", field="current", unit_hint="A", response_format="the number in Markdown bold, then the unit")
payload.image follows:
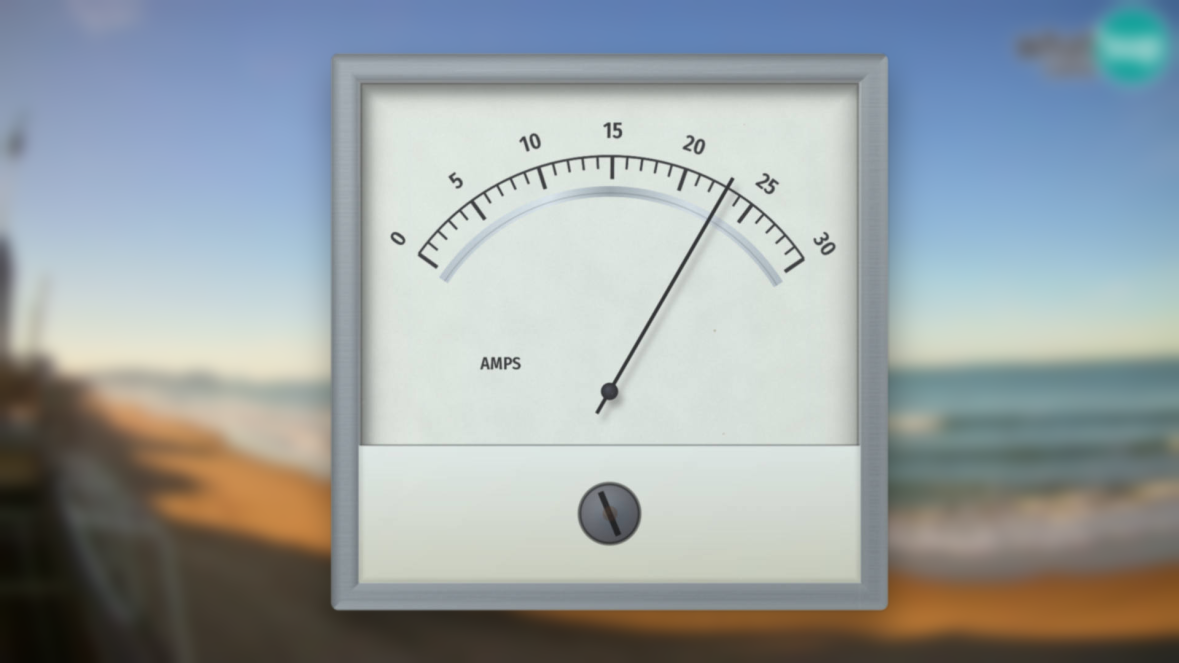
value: **23** A
